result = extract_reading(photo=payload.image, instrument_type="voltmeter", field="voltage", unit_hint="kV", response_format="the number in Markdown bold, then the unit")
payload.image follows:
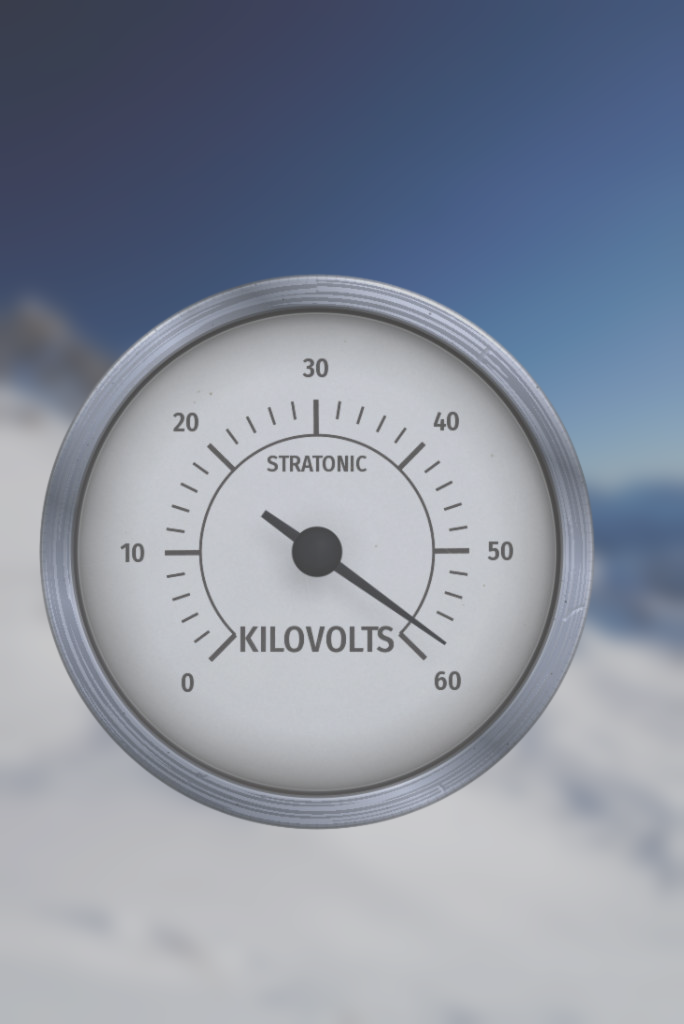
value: **58** kV
